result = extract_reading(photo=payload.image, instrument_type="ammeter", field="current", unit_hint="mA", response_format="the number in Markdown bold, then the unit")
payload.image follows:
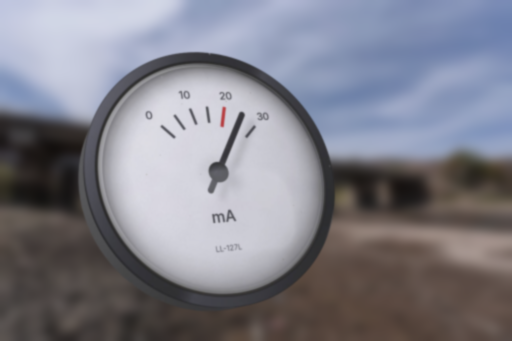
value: **25** mA
